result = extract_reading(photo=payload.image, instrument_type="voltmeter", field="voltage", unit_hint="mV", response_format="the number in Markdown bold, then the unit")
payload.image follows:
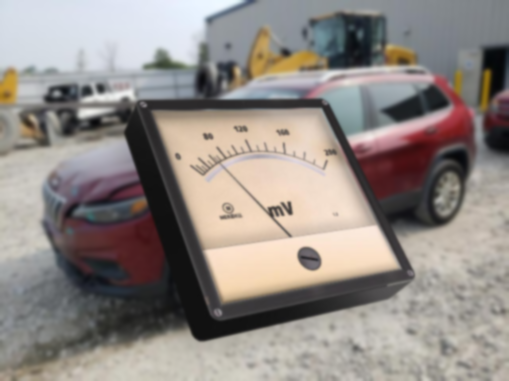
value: **60** mV
